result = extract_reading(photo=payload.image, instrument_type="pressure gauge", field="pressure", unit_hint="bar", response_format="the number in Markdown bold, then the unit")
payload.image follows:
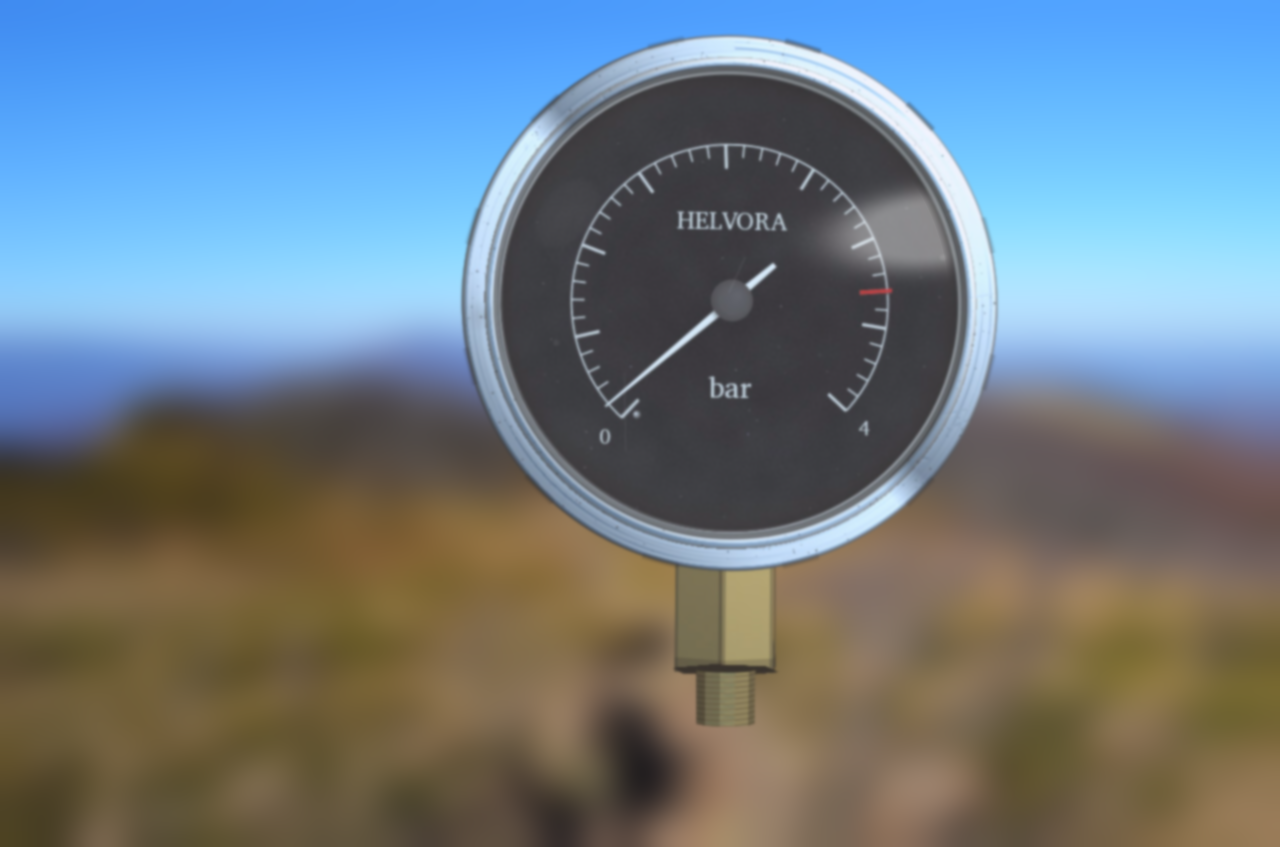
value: **0.1** bar
